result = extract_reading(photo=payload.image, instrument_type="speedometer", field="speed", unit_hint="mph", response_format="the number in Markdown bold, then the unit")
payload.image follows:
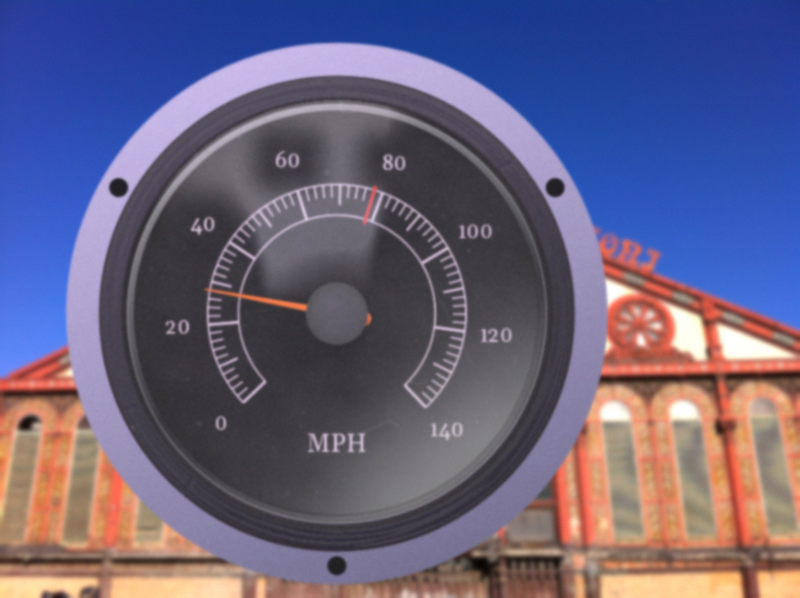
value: **28** mph
